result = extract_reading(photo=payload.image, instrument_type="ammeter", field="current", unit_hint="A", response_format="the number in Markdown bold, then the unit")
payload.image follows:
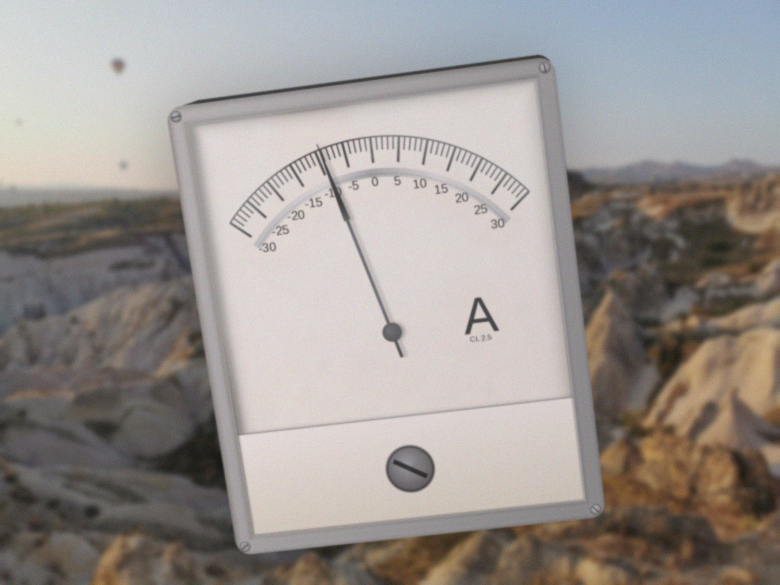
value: **-9** A
